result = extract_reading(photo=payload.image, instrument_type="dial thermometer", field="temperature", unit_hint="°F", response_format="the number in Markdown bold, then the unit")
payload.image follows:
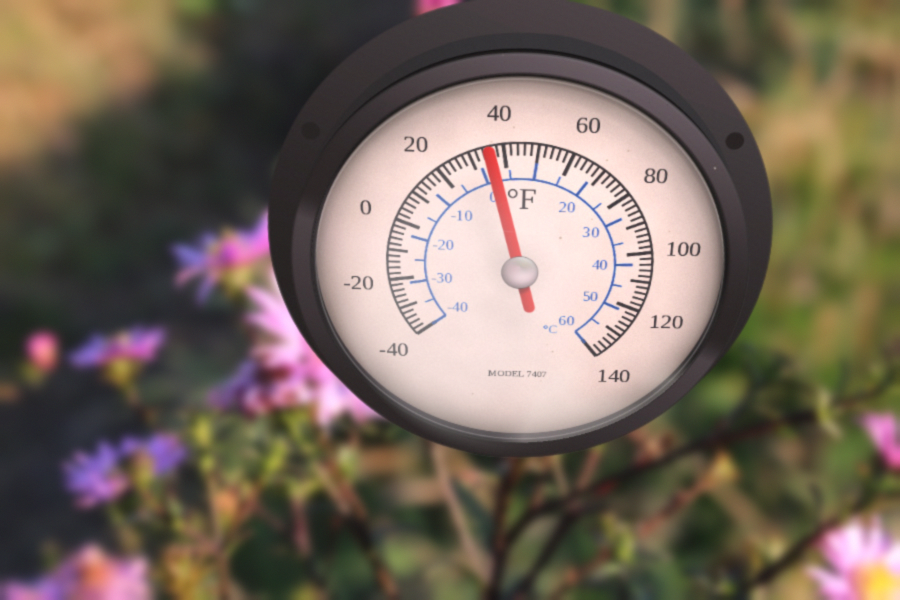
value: **36** °F
